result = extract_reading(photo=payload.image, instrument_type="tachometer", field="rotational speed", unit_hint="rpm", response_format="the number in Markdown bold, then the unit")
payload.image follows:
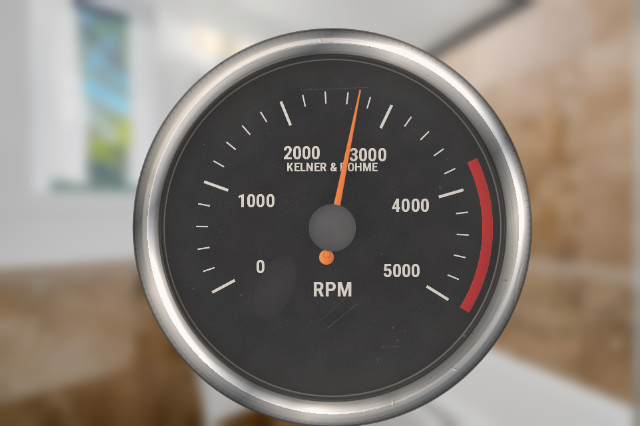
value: **2700** rpm
